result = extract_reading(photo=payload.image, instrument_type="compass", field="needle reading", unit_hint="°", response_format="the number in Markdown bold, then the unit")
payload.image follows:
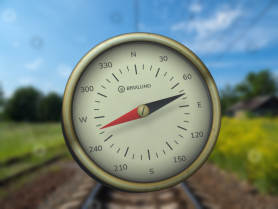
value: **255** °
